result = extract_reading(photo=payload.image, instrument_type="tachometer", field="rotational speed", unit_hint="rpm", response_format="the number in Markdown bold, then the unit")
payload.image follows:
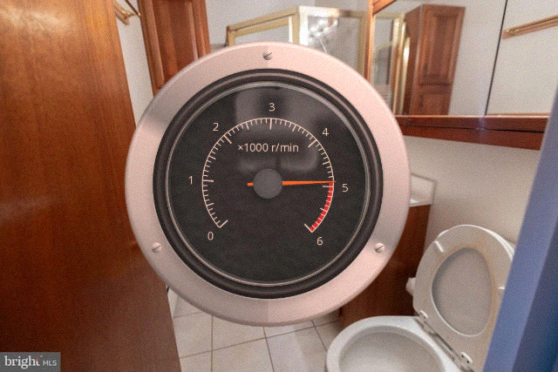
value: **4900** rpm
